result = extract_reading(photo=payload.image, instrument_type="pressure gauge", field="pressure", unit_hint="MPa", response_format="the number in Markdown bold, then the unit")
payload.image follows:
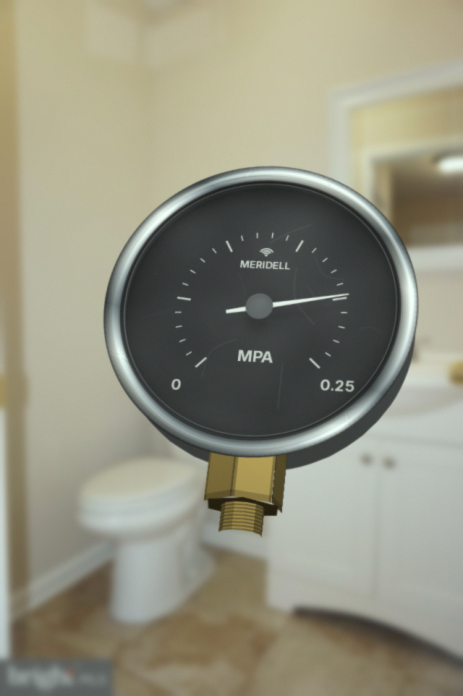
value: **0.2** MPa
